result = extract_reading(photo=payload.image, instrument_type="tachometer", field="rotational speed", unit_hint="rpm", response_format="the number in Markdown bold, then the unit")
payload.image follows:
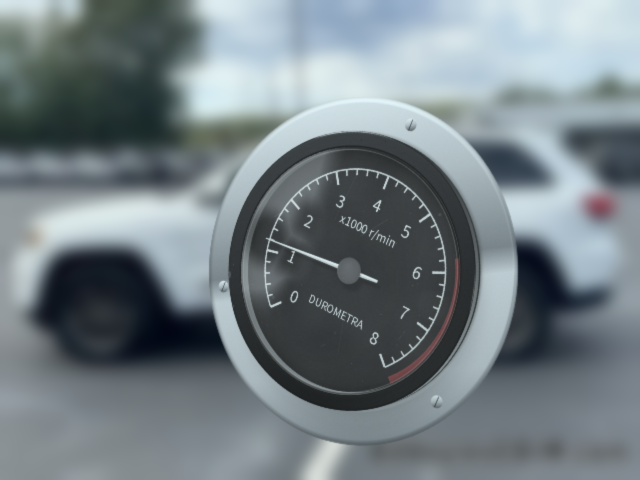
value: **1200** rpm
